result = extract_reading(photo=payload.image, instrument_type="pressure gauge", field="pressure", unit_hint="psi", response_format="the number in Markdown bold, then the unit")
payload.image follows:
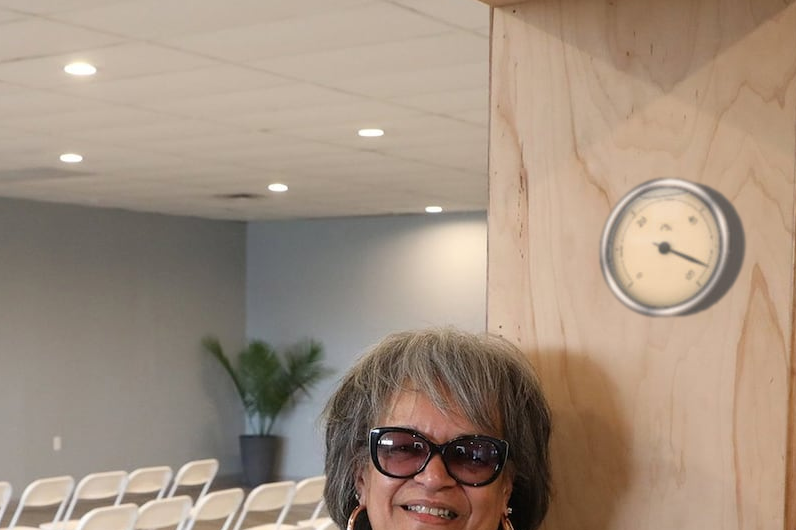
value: **55** psi
